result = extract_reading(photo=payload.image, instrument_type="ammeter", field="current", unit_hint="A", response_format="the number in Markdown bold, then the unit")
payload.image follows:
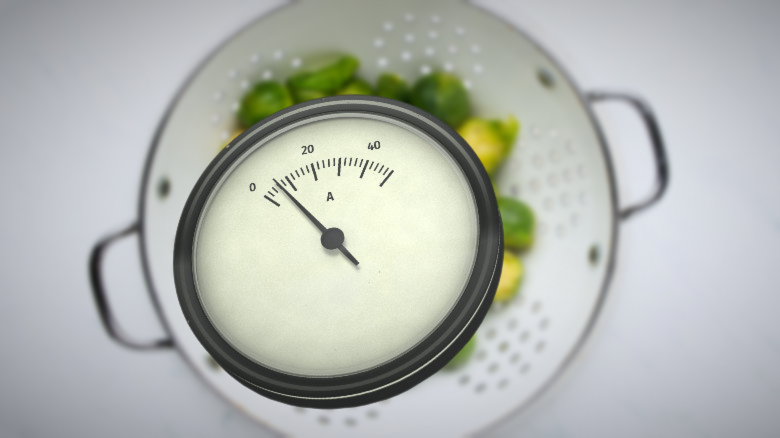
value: **6** A
